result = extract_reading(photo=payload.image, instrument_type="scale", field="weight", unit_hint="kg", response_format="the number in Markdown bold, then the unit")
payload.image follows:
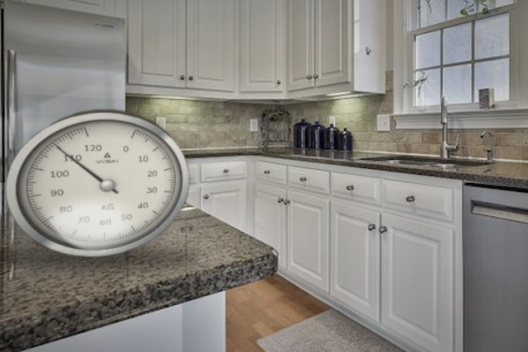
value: **110** kg
